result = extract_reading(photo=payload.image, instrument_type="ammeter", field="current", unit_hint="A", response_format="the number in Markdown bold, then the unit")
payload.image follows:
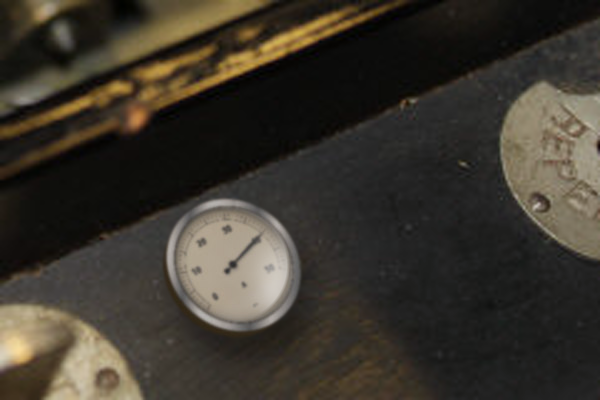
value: **40** A
